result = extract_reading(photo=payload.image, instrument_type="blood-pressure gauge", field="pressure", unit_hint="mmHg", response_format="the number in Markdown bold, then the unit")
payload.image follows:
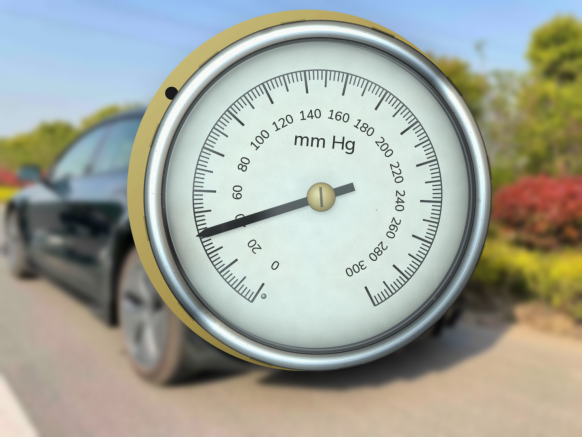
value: **40** mmHg
